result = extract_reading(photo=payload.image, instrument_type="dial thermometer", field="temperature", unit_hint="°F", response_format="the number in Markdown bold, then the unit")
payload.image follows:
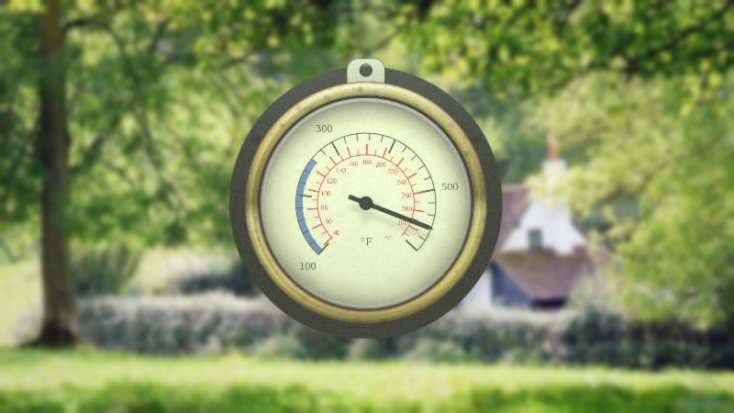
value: **560** °F
